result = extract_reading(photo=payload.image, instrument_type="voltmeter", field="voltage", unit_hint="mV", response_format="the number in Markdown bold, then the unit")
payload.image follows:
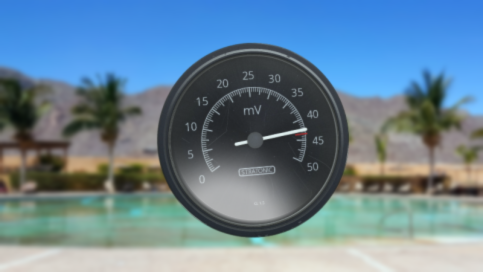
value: **42.5** mV
